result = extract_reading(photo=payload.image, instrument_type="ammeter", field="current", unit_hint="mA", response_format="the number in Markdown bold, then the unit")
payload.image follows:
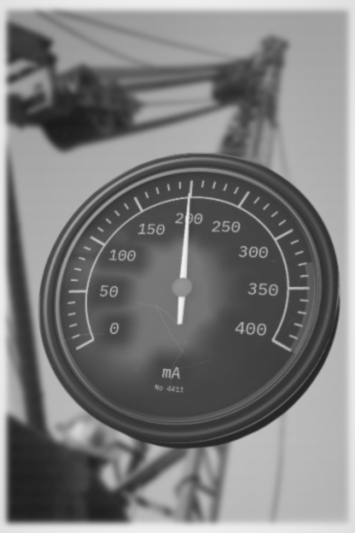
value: **200** mA
